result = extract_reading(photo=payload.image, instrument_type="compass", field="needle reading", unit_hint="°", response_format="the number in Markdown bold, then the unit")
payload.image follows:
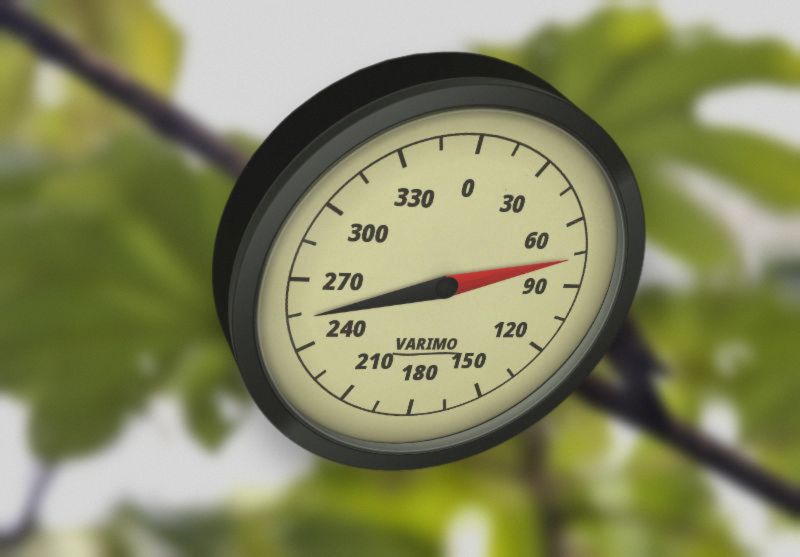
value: **75** °
